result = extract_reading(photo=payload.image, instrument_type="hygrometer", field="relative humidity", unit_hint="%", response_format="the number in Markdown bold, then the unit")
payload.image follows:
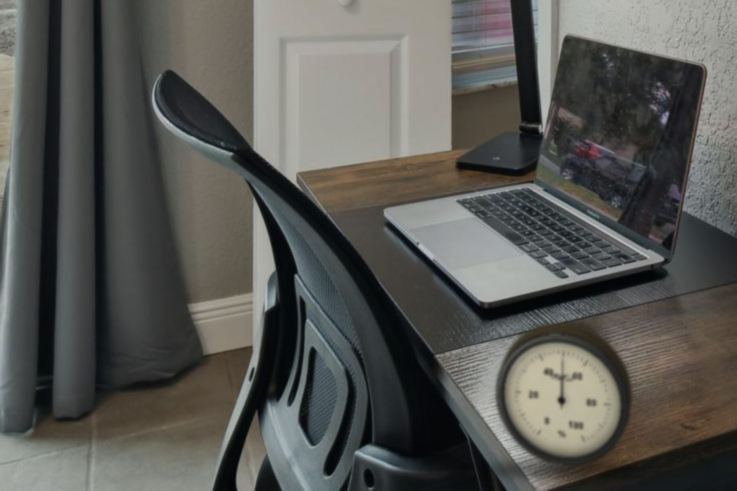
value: **50** %
